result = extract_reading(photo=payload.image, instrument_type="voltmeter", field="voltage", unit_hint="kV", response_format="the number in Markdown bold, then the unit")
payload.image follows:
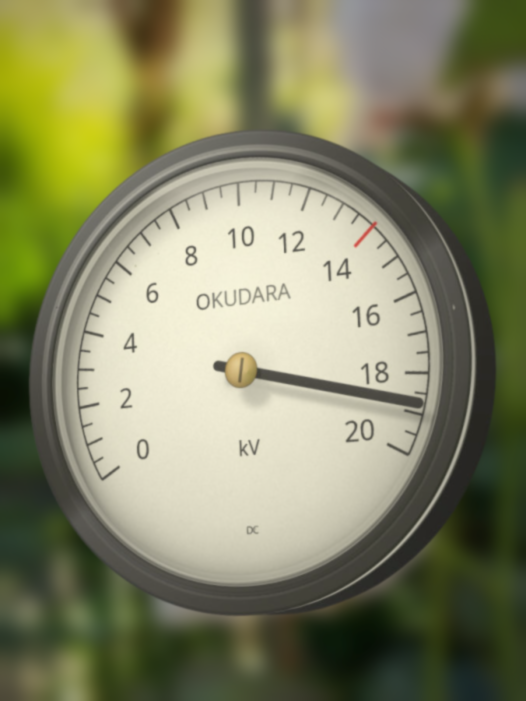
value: **18.75** kV
